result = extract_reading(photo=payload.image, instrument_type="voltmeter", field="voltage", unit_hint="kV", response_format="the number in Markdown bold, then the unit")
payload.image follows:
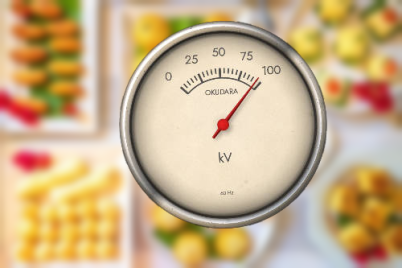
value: **95** kV
